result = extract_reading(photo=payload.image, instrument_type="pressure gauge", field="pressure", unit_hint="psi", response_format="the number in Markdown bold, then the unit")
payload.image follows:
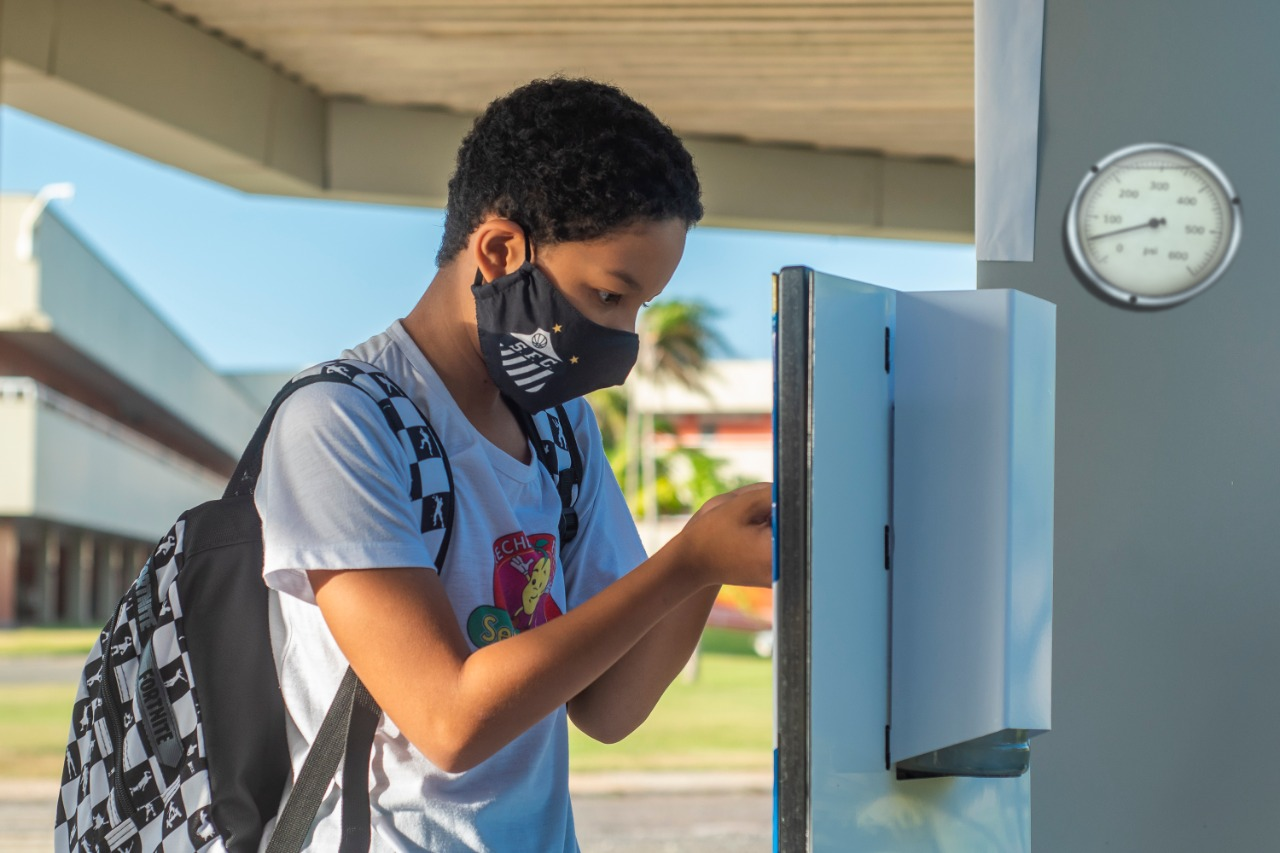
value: **50** psi
